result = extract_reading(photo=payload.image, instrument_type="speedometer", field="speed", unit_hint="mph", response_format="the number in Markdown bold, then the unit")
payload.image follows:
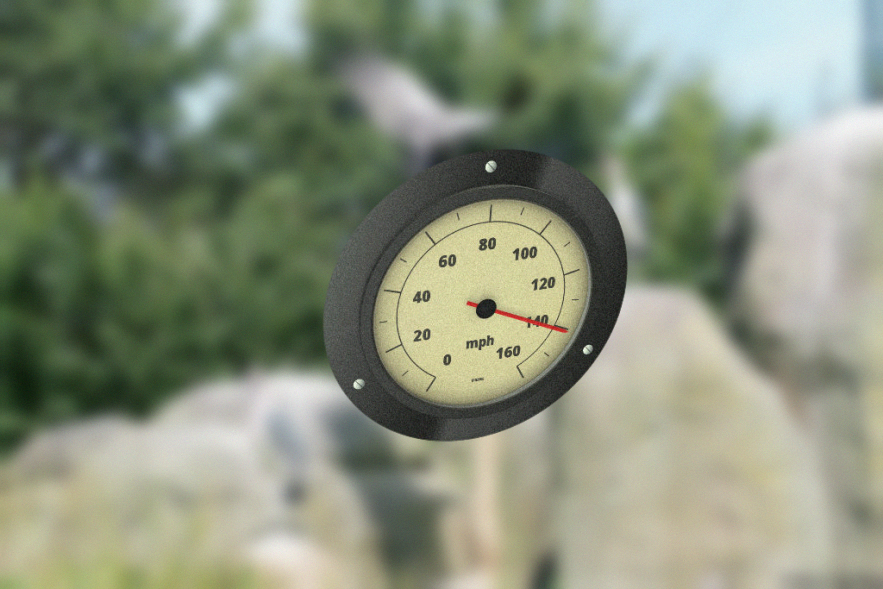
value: **140** mph
